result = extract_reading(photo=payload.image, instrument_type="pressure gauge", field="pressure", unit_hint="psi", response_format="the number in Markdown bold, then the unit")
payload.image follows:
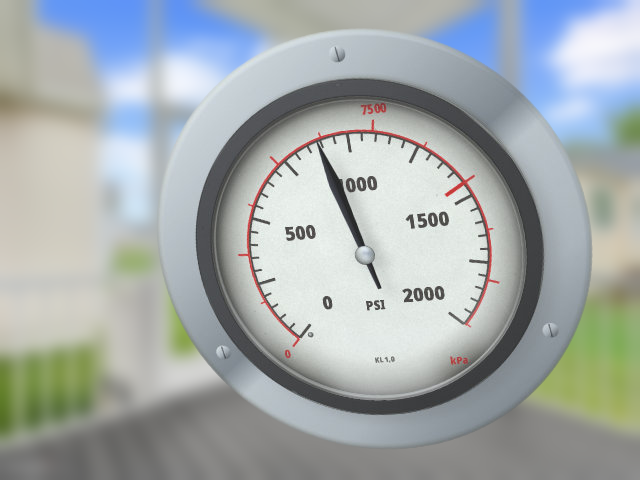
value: **900** psi
